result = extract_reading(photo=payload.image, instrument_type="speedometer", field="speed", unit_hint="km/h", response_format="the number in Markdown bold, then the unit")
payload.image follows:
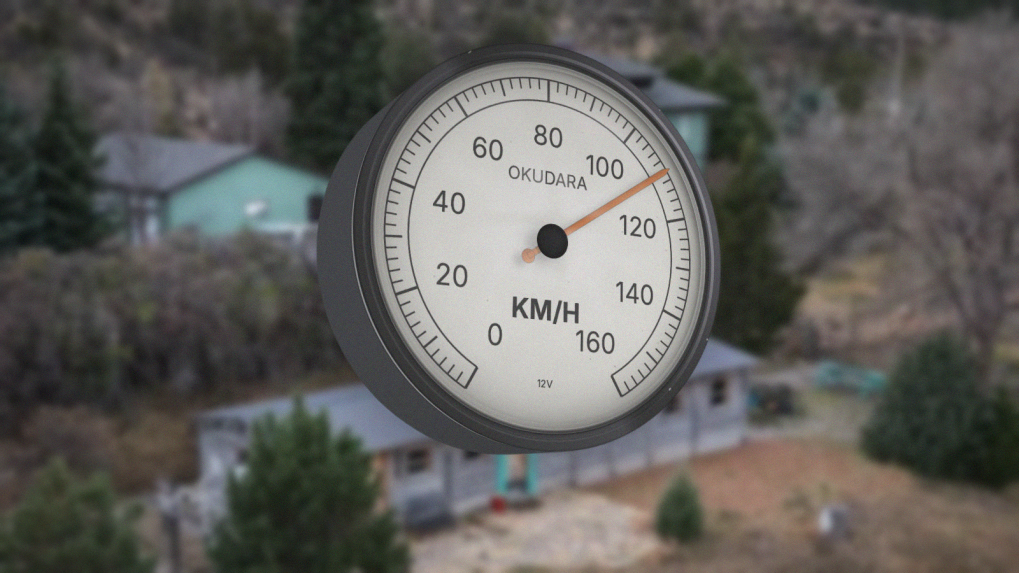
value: **110** km/h
